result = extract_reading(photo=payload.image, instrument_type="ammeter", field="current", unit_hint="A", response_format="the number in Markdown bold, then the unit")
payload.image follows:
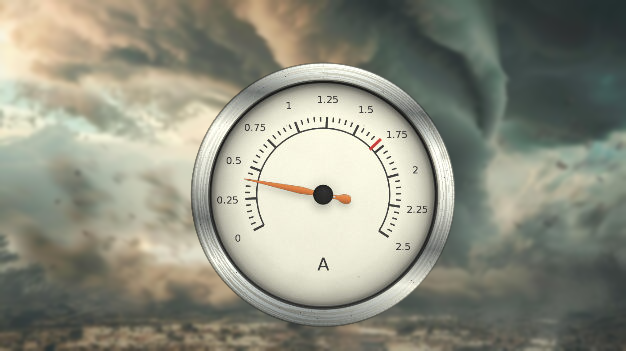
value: **0.4** A
